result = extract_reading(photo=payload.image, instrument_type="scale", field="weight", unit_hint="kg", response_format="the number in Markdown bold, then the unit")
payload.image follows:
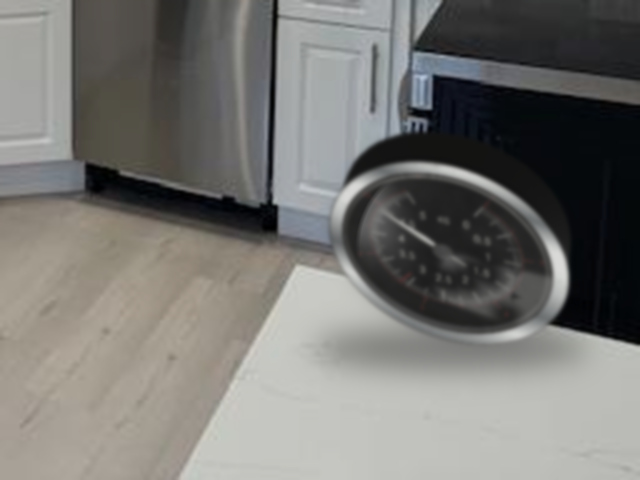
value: **4.5** kg
